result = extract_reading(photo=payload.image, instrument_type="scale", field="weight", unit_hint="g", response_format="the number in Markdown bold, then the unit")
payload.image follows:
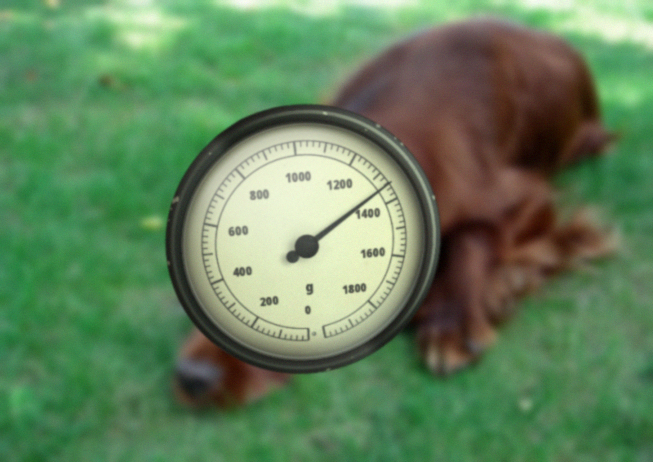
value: **1340** g
